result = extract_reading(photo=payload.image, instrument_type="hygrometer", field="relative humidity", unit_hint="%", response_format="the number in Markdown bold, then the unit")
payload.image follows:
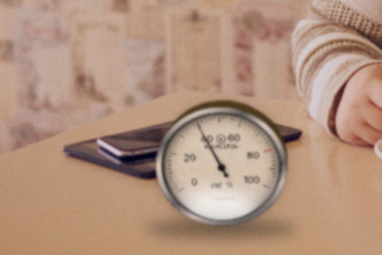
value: **40** %
